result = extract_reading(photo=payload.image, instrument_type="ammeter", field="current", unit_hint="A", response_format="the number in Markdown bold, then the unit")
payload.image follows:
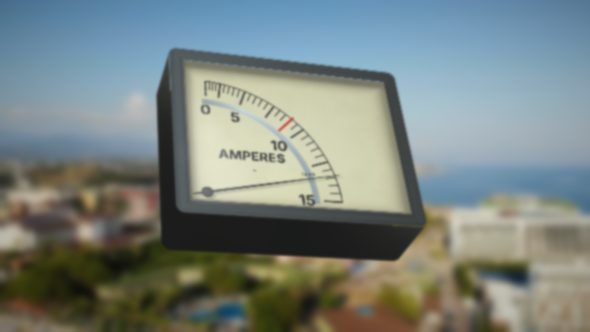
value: **13.5** A
